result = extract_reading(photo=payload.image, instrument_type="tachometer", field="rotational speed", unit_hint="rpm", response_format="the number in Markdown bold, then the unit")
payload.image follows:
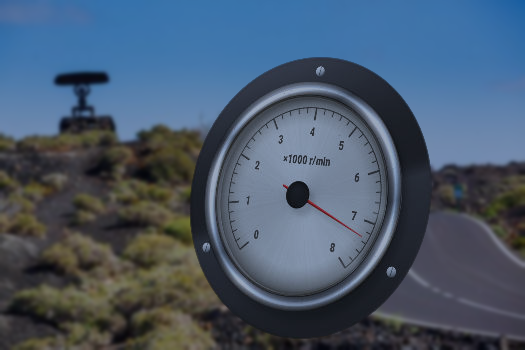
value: **7300** rpm
